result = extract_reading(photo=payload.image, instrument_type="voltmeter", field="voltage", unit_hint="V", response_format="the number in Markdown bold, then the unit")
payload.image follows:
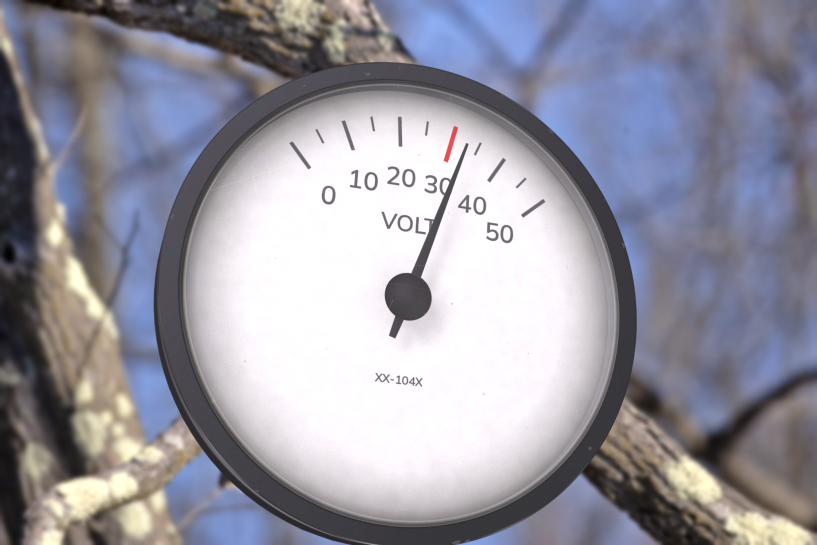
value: **32.5** V
